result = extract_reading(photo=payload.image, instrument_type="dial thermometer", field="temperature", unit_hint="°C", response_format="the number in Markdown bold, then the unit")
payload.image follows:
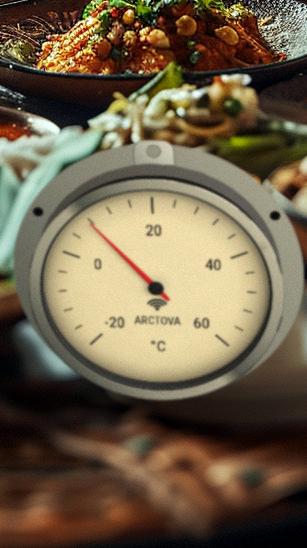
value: **8** °C
